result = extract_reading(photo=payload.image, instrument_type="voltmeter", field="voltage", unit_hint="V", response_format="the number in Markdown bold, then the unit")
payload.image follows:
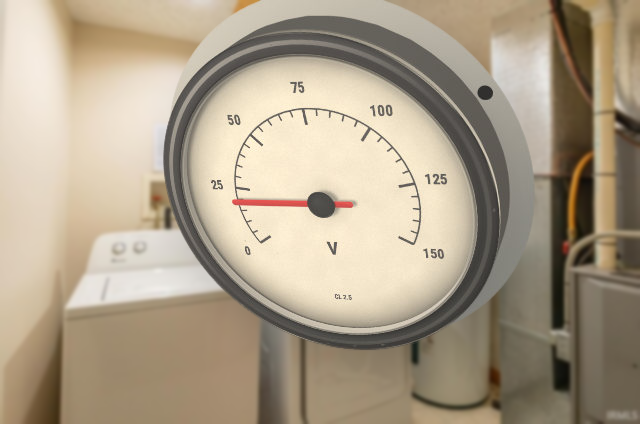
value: **20** V
